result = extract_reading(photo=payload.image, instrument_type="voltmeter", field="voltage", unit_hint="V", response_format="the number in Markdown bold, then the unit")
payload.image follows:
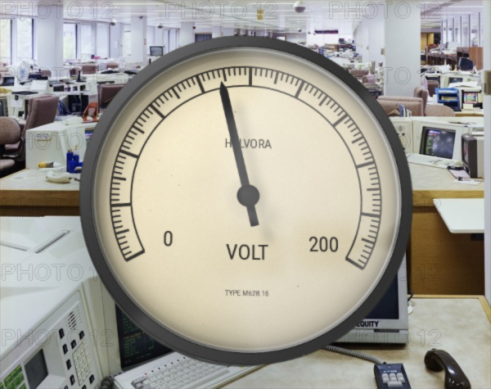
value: **88** V
